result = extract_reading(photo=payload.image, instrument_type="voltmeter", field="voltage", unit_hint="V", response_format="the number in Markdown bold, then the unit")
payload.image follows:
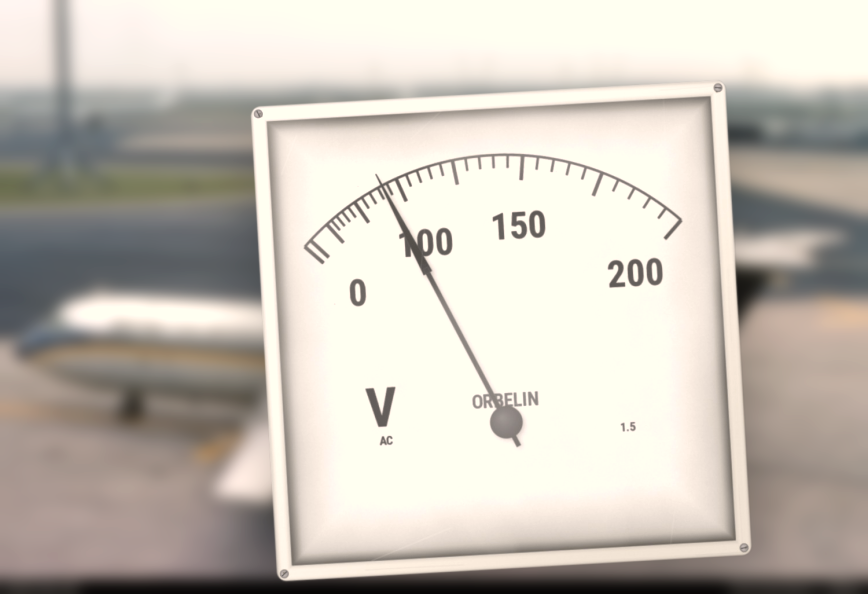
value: **92.5** V
